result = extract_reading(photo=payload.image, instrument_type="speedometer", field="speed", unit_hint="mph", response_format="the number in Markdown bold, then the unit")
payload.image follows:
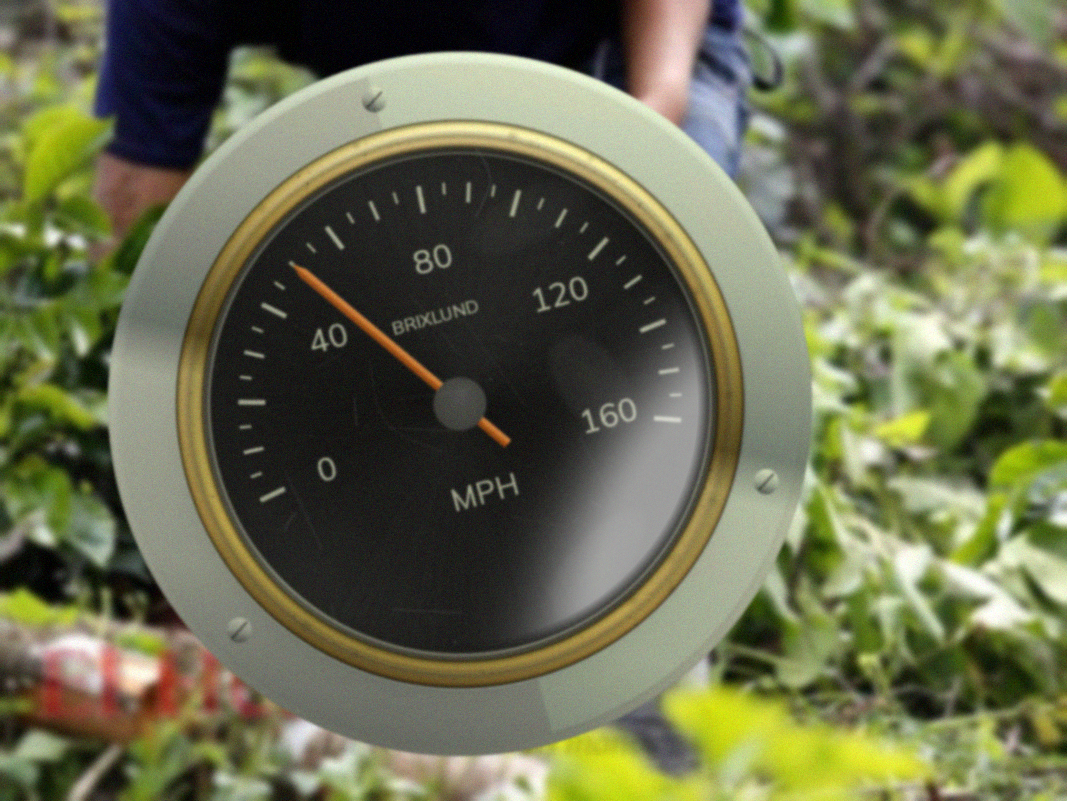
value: **50** mph
